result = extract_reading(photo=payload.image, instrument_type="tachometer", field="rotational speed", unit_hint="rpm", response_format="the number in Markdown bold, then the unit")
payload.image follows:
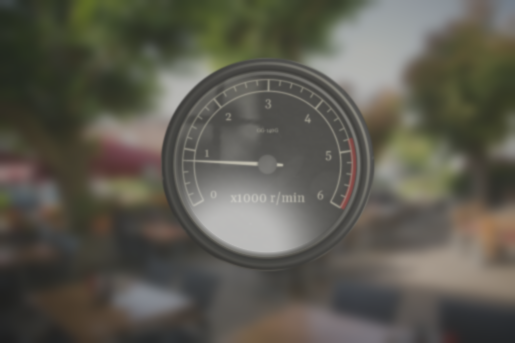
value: **800** rpm
